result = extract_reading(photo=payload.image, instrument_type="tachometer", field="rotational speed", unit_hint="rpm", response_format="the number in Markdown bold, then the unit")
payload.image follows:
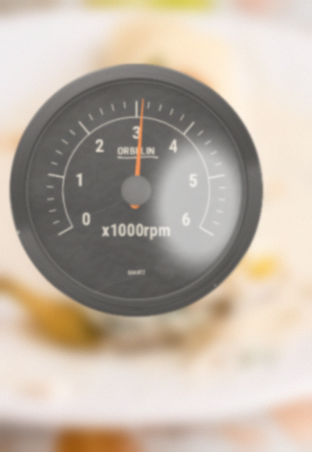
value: **3100** rpm
